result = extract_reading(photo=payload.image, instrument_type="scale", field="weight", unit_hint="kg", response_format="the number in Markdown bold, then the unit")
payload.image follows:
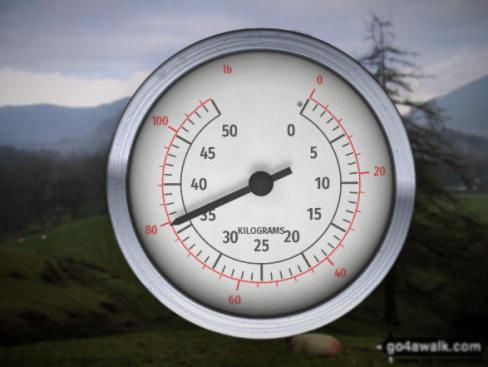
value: **36** kg
